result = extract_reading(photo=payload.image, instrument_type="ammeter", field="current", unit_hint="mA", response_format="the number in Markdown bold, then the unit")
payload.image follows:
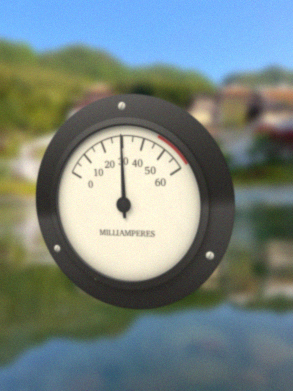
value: **30** mA
